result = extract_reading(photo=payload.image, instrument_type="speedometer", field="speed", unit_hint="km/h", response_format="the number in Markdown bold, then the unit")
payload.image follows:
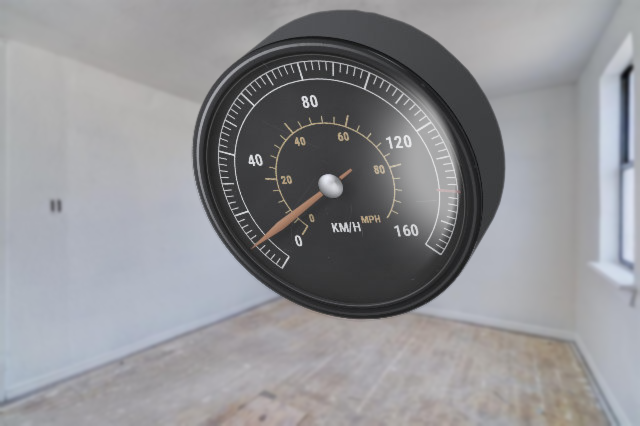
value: **10** km/h
